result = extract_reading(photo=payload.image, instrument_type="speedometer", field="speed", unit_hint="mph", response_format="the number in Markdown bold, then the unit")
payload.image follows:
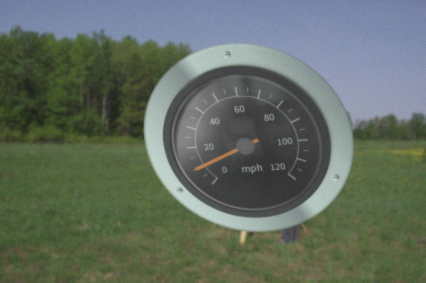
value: **10** mph
